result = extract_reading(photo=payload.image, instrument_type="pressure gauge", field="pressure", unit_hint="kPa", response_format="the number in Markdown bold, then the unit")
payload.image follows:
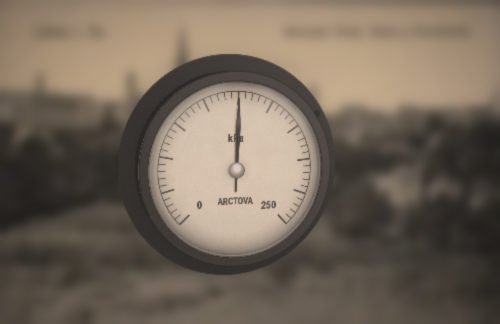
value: **125** kPa
